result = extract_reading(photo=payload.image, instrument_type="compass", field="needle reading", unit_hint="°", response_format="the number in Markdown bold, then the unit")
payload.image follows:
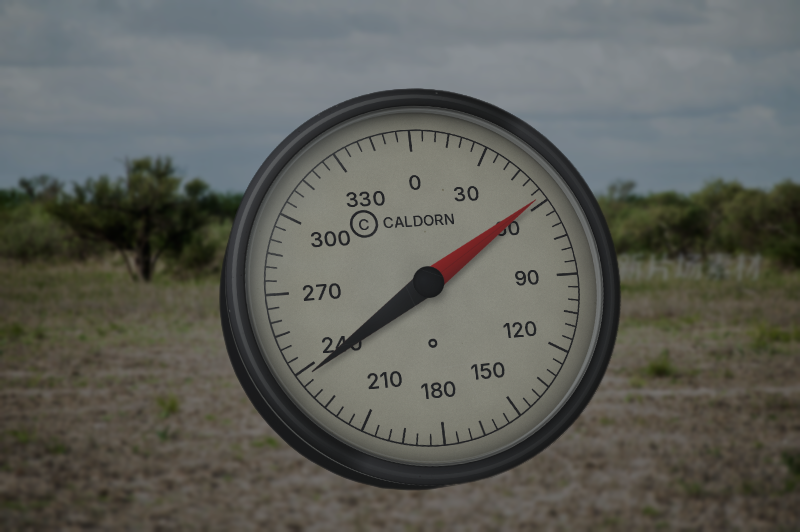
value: **57.5** °
